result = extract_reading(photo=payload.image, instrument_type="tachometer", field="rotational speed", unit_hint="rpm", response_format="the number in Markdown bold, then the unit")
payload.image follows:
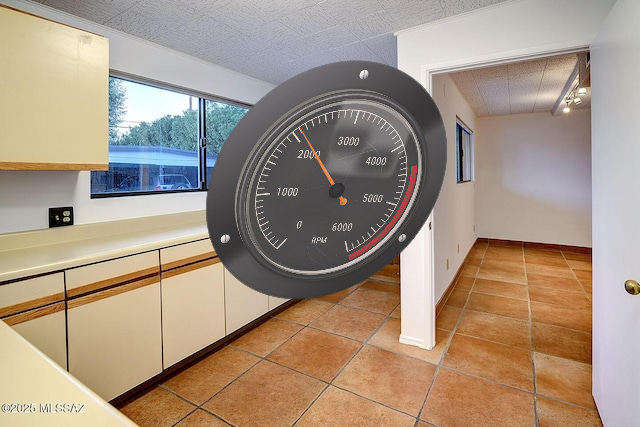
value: **2100** rpm
